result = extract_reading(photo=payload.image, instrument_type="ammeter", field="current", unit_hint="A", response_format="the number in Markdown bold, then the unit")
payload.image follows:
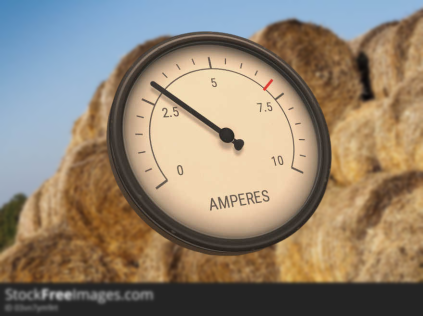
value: **3** A
